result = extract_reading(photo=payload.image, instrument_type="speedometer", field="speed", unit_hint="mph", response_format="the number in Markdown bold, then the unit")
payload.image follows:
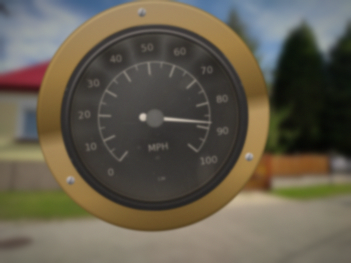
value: **87.5** mph
